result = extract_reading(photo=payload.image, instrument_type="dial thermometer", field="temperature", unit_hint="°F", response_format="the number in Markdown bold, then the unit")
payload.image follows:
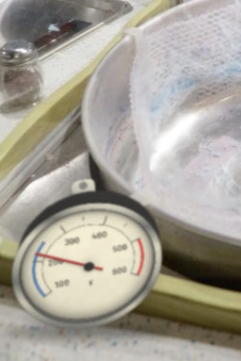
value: **225** °F
